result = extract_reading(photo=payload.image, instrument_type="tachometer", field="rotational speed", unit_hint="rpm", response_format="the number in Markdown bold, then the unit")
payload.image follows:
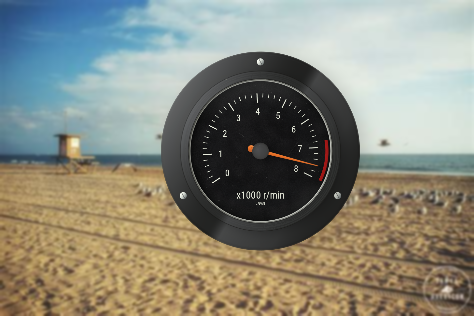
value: **7600** rpm
